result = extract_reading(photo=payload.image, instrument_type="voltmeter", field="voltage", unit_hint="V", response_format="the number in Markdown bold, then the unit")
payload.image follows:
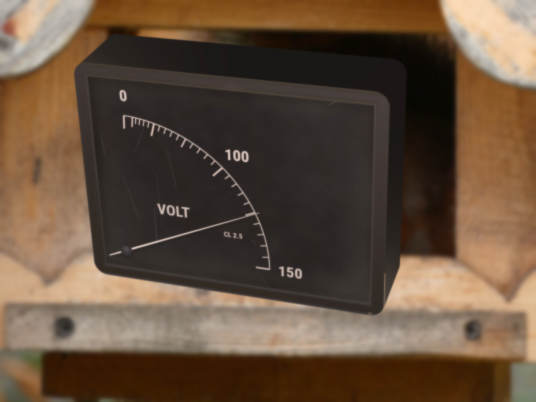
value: **125** V
